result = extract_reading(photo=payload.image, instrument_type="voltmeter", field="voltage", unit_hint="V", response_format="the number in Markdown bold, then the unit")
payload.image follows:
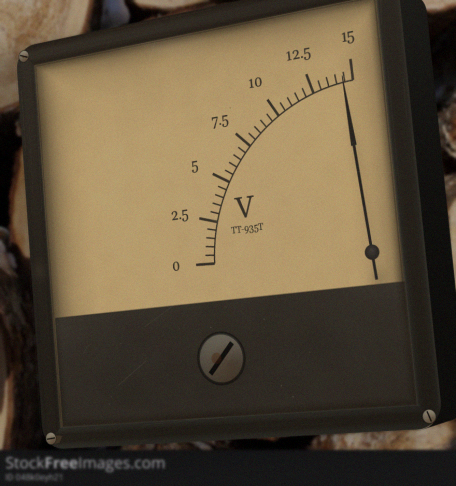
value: **14.5** V
